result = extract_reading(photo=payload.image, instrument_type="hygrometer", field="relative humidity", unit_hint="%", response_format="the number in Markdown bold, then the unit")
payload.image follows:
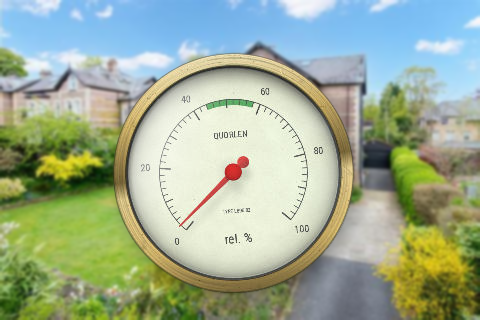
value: **2** %
